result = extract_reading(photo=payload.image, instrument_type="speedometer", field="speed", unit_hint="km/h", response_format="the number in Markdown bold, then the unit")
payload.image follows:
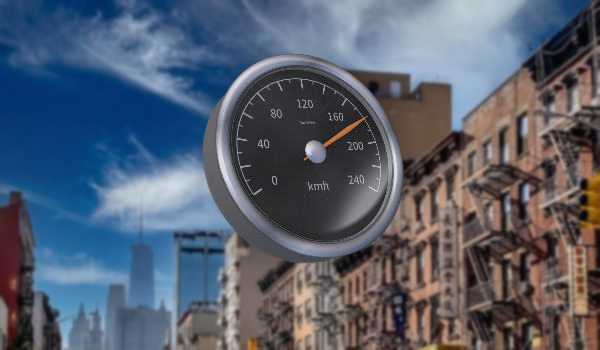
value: **180** km/h
